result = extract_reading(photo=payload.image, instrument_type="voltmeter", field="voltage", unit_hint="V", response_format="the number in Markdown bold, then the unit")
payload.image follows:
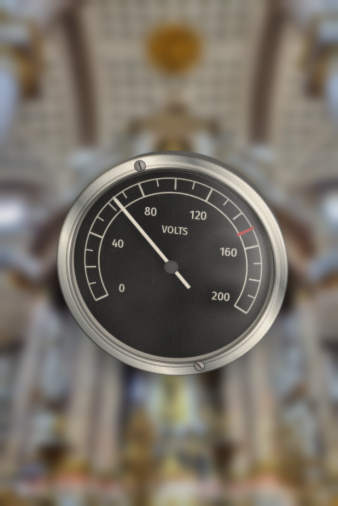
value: **65** V
